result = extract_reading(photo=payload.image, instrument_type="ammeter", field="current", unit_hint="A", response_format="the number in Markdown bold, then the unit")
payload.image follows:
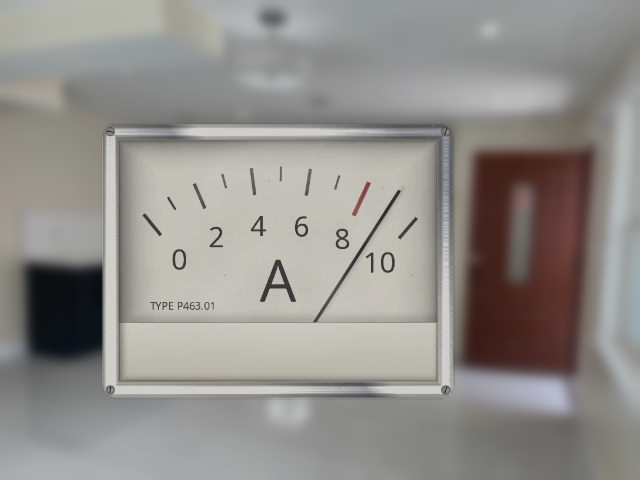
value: **9** A
